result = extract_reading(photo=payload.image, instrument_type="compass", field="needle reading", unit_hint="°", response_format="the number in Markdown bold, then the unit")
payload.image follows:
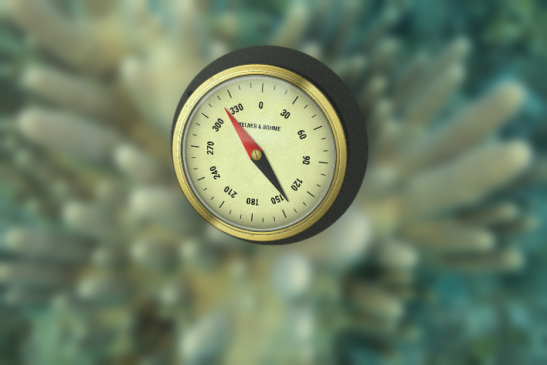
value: **320** °
